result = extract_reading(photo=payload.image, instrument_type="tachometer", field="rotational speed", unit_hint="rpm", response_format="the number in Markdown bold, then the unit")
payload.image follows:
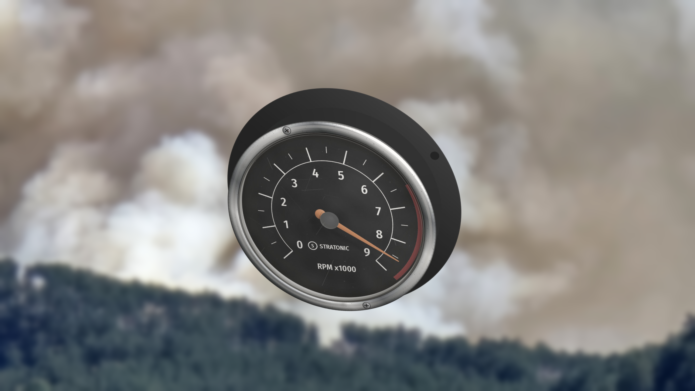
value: **8500** rpm
